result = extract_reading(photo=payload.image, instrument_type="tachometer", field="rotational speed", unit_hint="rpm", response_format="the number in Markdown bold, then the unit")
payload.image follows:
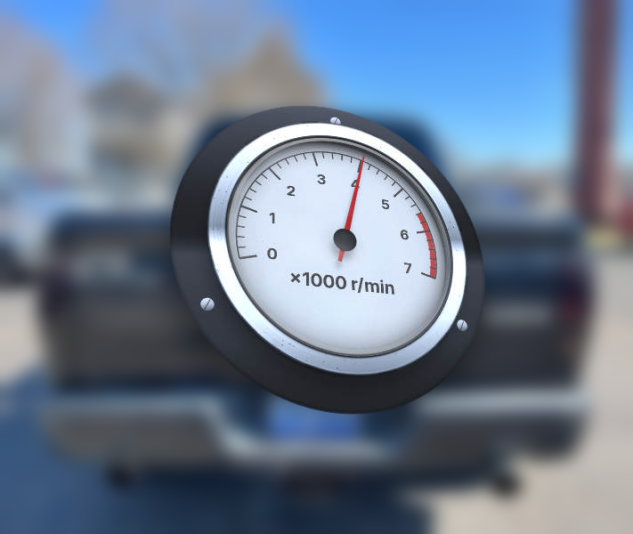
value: **4000** rpm
